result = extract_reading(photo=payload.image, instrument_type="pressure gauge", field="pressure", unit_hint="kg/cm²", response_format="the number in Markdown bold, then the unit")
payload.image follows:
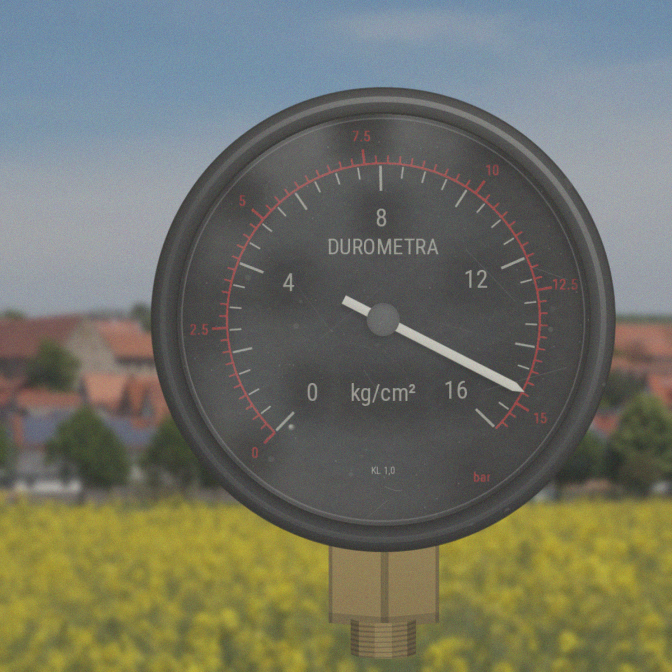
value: **15** kg/cm²
